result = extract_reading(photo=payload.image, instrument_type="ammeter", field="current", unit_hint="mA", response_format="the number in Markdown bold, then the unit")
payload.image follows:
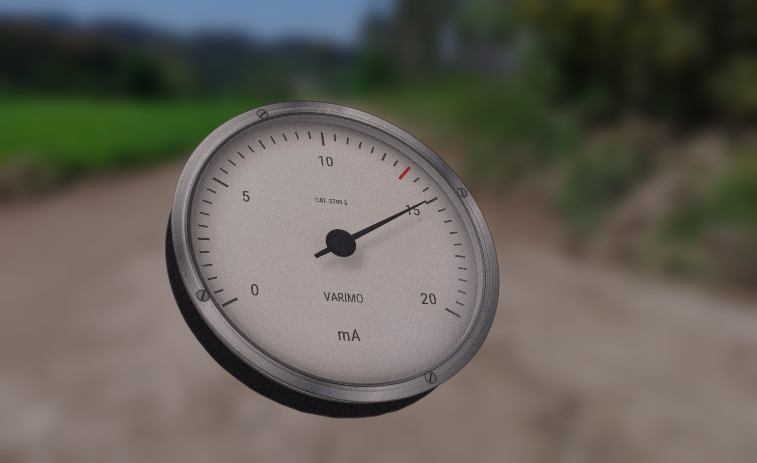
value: **15** mA
